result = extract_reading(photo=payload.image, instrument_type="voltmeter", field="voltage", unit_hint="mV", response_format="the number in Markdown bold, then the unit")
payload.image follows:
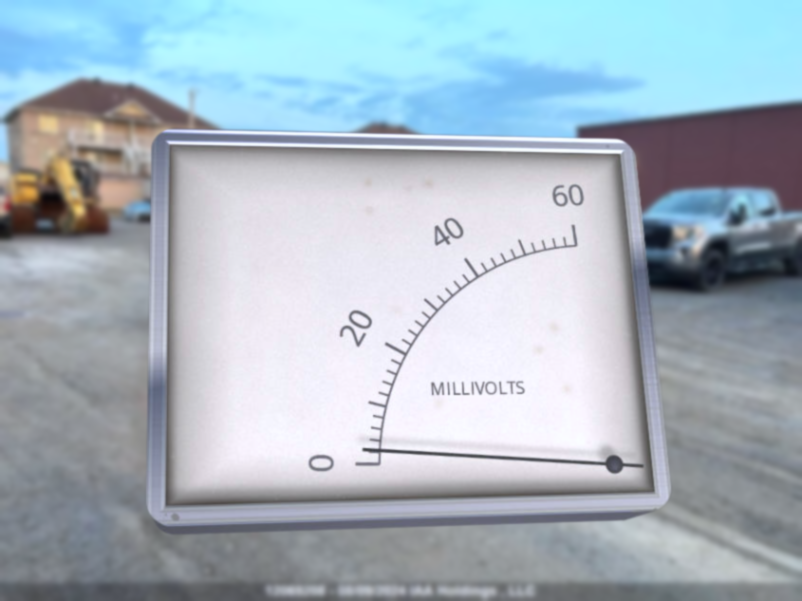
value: **2** mV
